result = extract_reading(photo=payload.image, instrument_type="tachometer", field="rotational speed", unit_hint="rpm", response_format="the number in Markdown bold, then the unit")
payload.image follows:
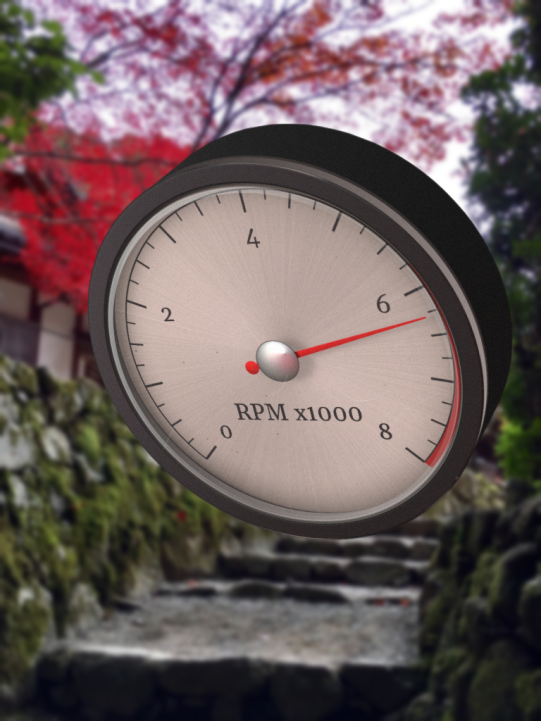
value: **6250** rpm
